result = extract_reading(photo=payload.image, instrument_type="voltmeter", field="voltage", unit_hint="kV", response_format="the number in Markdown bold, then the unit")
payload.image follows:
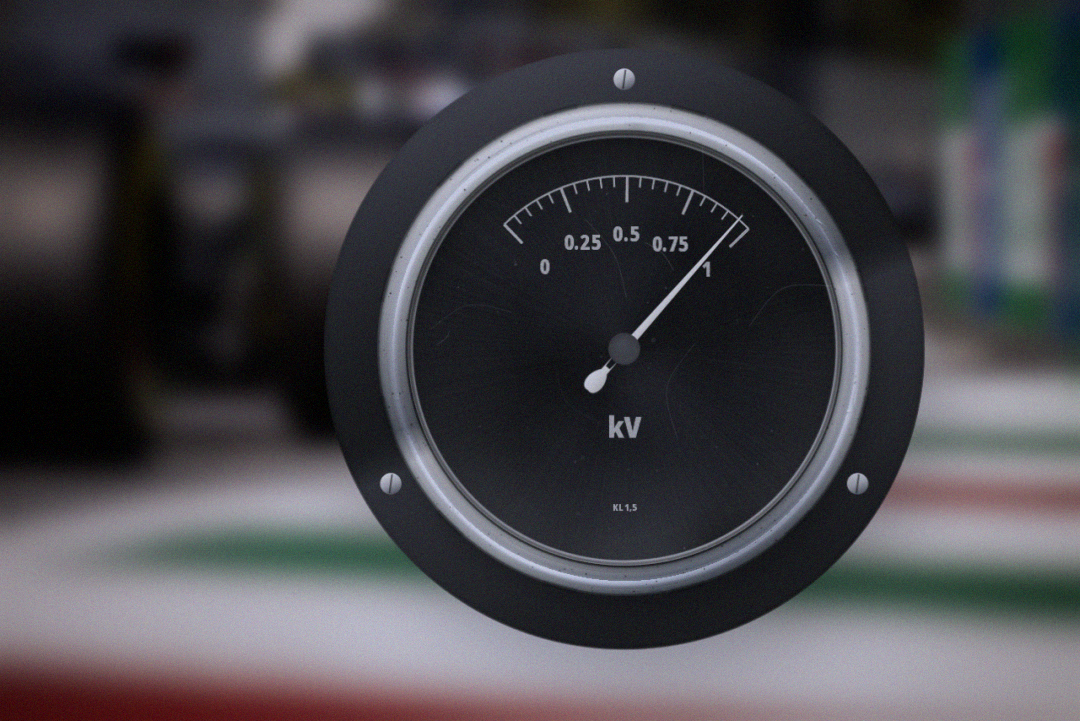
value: **0.95** kV
